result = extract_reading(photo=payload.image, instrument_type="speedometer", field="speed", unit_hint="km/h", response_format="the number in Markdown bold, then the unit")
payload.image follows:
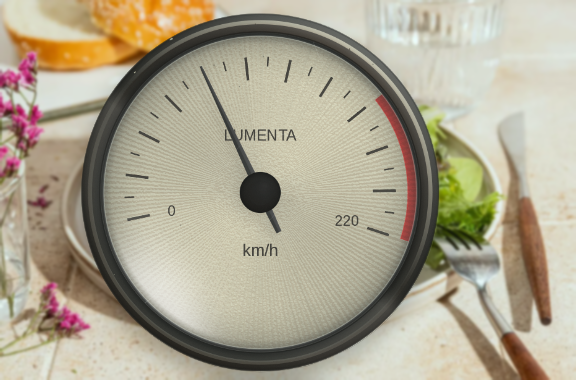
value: **80** km/h
